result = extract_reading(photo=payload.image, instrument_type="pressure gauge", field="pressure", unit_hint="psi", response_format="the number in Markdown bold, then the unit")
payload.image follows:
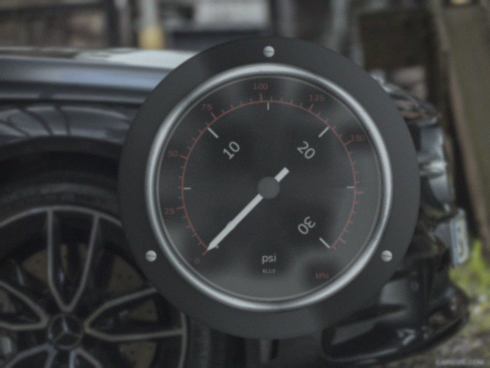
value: **0** psi
